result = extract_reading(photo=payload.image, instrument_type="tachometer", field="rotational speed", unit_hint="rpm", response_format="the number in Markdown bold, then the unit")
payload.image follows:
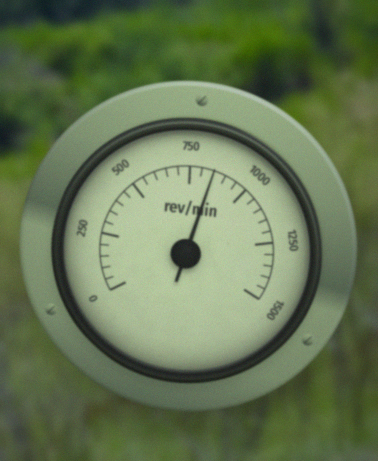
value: **850** rpm
